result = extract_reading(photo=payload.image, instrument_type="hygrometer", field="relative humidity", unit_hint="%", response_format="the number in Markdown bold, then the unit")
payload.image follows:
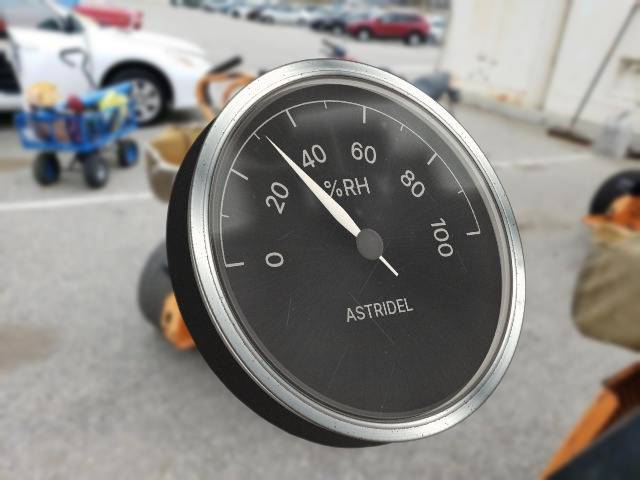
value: **30** %
